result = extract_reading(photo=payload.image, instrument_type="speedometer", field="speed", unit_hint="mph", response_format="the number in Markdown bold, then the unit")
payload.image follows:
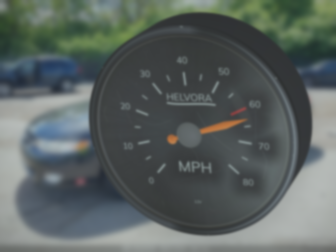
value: **62.5** mph
